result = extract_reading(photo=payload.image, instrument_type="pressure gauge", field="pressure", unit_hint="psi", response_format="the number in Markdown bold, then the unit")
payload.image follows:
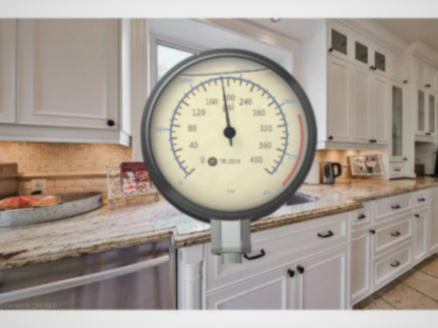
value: **190** psi
